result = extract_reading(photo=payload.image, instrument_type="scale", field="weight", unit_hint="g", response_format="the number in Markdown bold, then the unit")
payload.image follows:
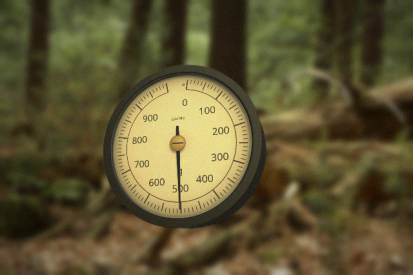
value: **500** g
